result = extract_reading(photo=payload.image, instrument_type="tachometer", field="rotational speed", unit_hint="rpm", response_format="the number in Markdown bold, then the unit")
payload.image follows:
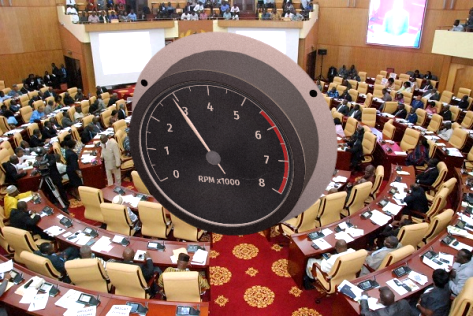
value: **3000** rpm
